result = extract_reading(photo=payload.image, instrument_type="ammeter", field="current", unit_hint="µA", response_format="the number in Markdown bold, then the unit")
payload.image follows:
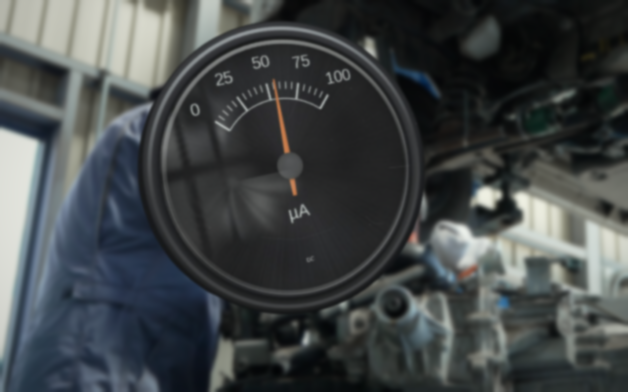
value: **55** µA
